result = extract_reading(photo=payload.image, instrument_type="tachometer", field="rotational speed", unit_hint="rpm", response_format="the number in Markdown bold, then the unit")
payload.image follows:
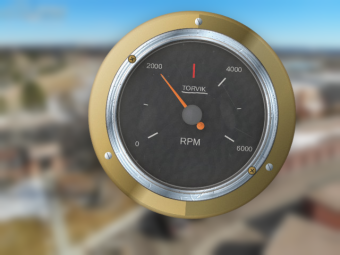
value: **2000** rpm
